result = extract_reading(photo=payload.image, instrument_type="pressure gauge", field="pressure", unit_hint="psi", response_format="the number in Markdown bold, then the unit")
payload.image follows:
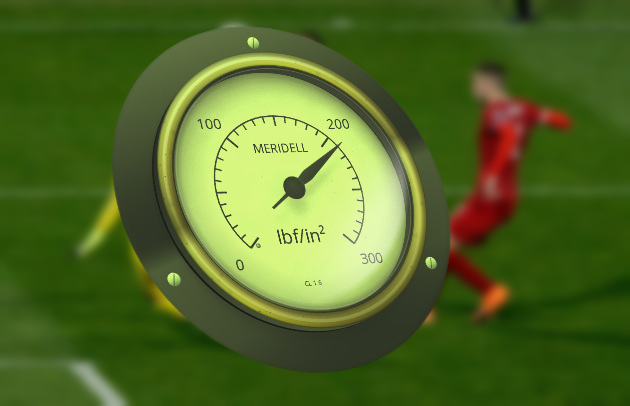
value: **210** psi
